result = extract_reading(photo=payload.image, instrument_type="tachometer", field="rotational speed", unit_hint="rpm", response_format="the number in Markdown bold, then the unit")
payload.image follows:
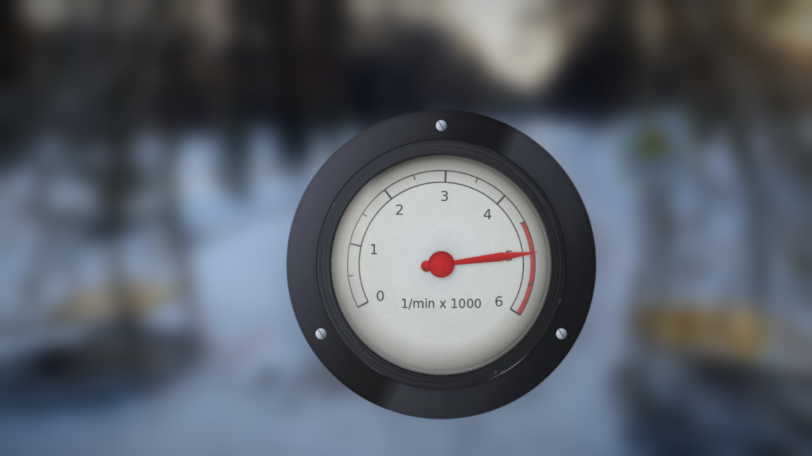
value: **5000** rpm
